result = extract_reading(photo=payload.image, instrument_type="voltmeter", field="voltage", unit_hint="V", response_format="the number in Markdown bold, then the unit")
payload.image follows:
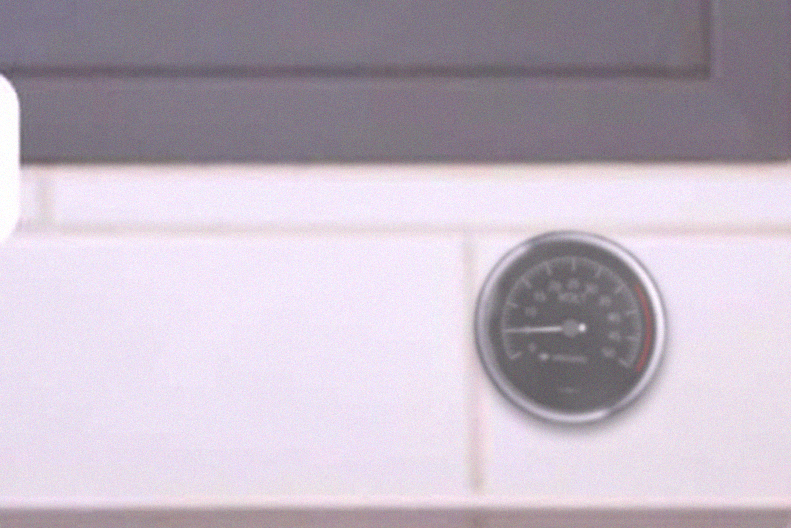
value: **5** V
